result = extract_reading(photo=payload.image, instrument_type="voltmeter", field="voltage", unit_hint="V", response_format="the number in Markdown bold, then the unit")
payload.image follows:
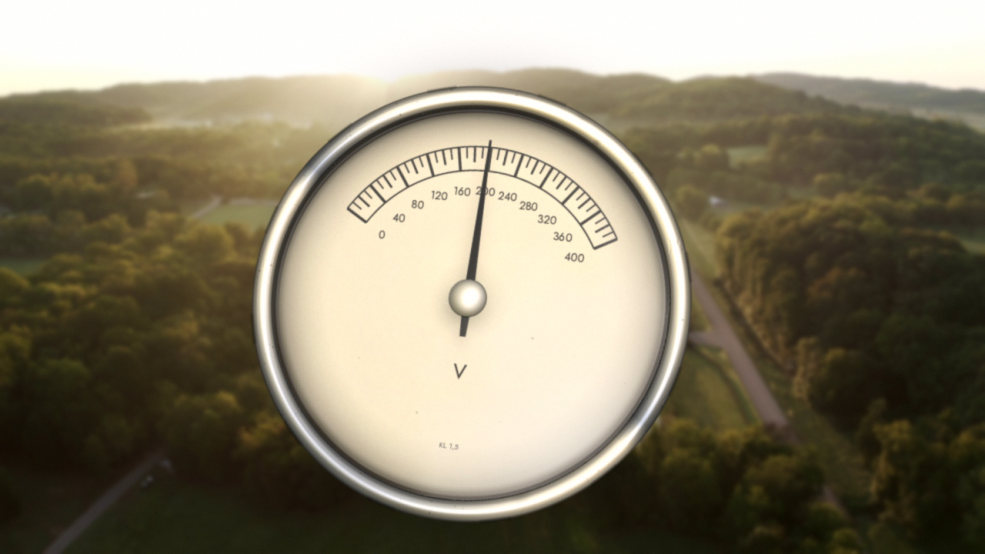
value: **200** V
